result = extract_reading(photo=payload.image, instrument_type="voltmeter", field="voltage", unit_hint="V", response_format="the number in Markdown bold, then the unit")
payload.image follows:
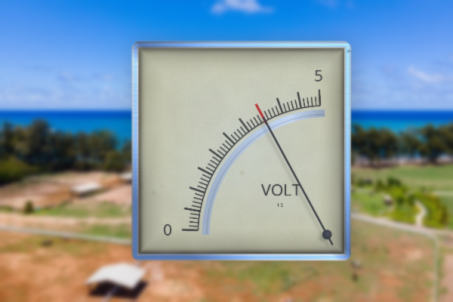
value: **3.5** V
